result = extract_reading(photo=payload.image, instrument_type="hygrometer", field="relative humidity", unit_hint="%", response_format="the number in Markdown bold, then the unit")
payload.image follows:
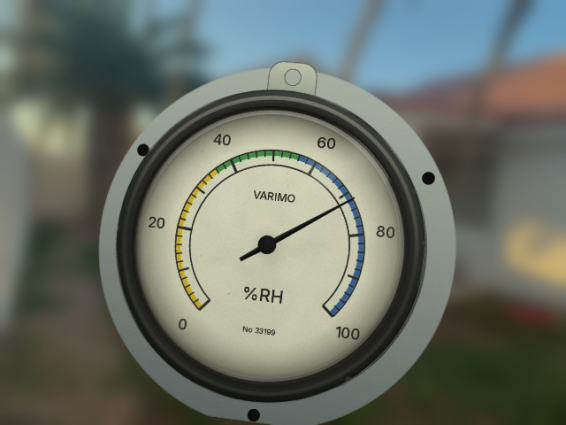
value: **72** %
